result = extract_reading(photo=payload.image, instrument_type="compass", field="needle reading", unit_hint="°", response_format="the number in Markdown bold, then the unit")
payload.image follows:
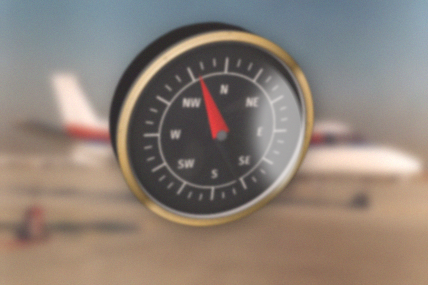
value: **335** °
